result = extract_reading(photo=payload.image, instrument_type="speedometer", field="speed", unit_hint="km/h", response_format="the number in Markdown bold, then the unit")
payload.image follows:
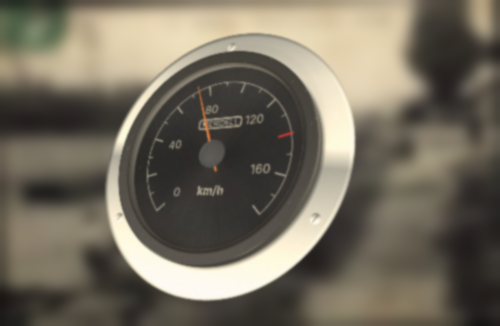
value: **75** km/h
